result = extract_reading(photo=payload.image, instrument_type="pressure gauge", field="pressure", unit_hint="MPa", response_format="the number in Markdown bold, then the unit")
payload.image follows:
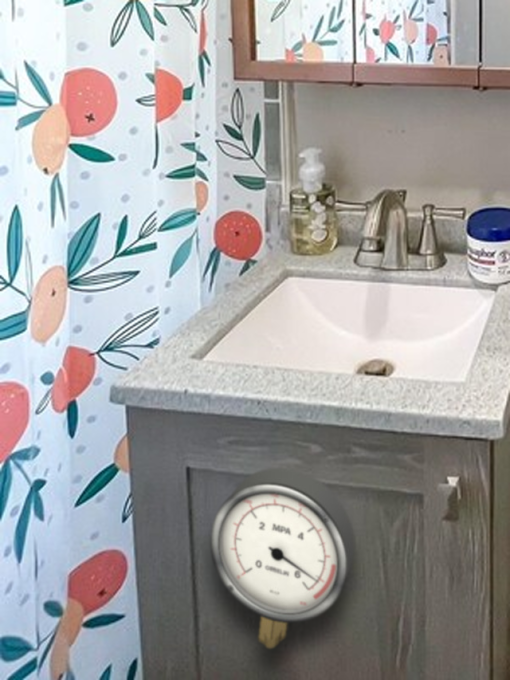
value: **5.5** MPa
